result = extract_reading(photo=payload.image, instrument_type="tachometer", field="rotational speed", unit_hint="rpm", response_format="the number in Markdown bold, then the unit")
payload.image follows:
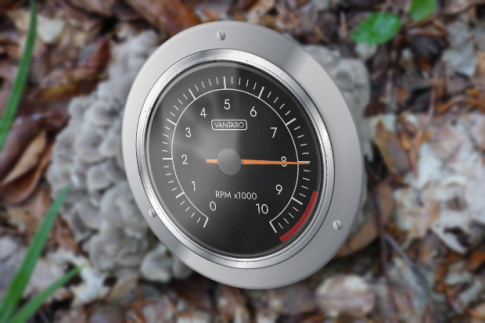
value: **8000** rpm
